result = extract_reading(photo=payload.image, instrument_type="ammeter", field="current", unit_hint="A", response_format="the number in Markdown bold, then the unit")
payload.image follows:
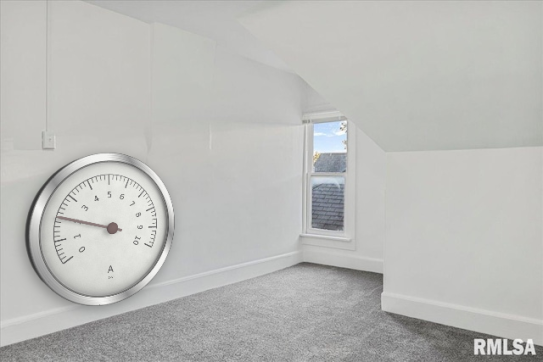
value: **2** A
